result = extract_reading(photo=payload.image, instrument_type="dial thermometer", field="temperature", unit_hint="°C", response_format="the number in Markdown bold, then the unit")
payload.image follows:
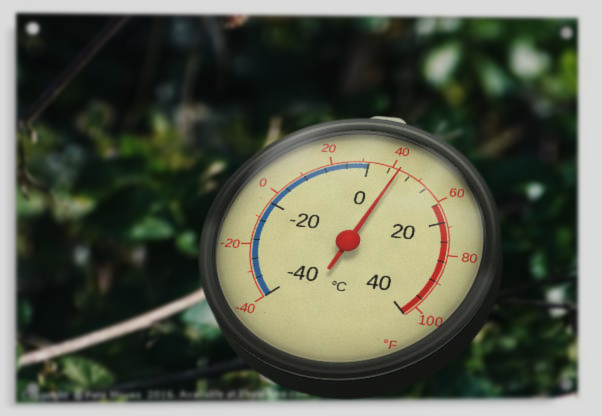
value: **6** °C
